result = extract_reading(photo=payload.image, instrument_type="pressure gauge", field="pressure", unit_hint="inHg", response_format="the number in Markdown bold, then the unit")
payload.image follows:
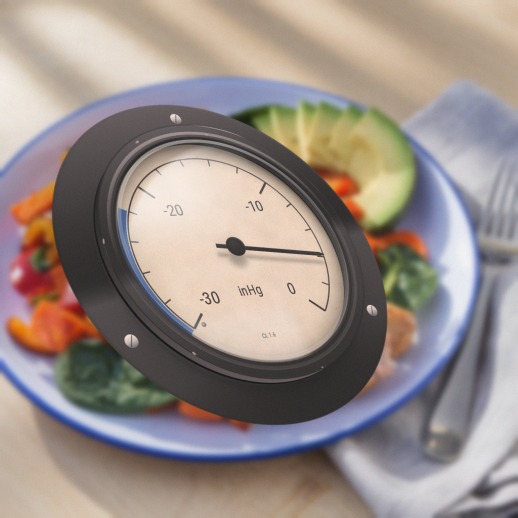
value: **-4** inHg
